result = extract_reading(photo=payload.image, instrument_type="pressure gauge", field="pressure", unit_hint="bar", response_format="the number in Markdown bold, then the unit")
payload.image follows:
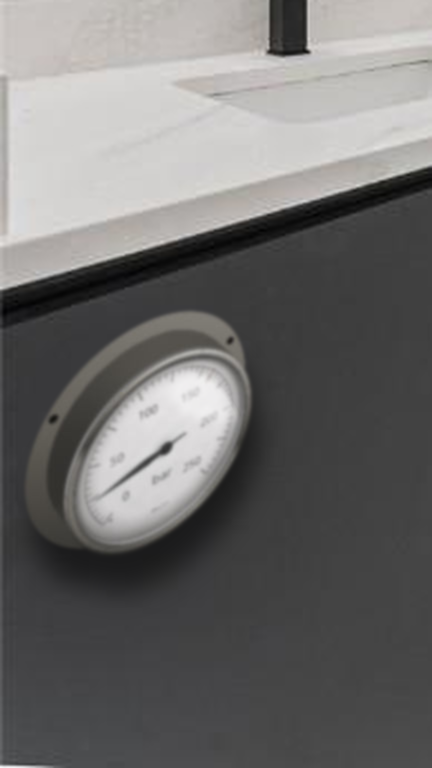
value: **25** bar
